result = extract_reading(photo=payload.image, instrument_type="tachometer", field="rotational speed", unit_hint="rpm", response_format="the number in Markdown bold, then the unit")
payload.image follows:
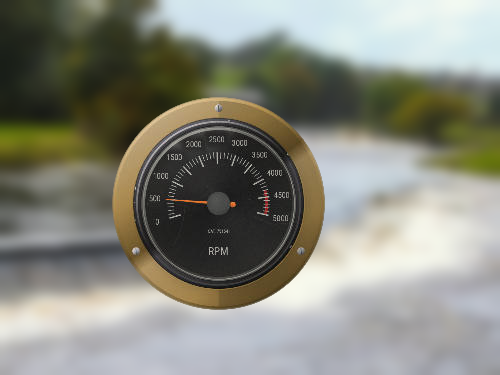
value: **500** rpm
